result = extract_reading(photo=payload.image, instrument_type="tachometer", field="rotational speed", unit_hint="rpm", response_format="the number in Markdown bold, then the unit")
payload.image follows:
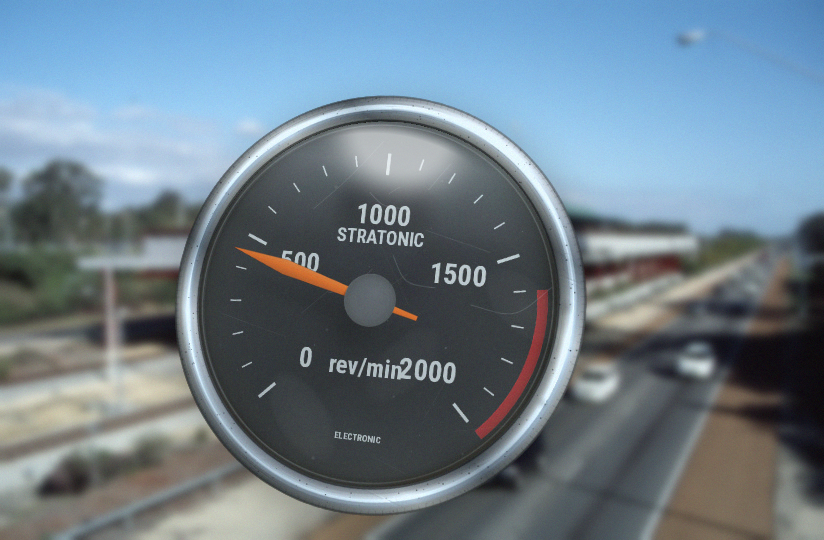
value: **450** rpm
